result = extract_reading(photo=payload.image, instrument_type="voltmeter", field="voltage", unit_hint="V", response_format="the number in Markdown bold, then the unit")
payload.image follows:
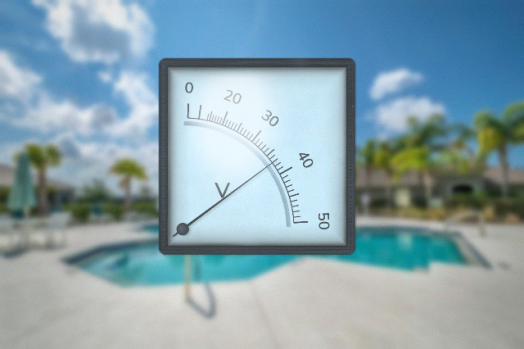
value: **37** V
